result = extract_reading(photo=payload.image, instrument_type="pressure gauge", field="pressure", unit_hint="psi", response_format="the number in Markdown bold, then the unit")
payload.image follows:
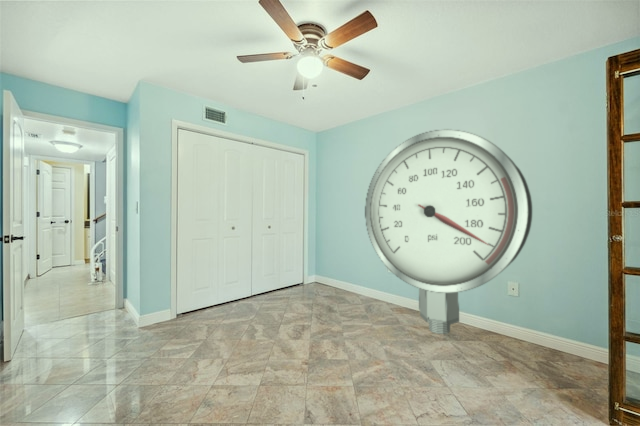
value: **190** psi
